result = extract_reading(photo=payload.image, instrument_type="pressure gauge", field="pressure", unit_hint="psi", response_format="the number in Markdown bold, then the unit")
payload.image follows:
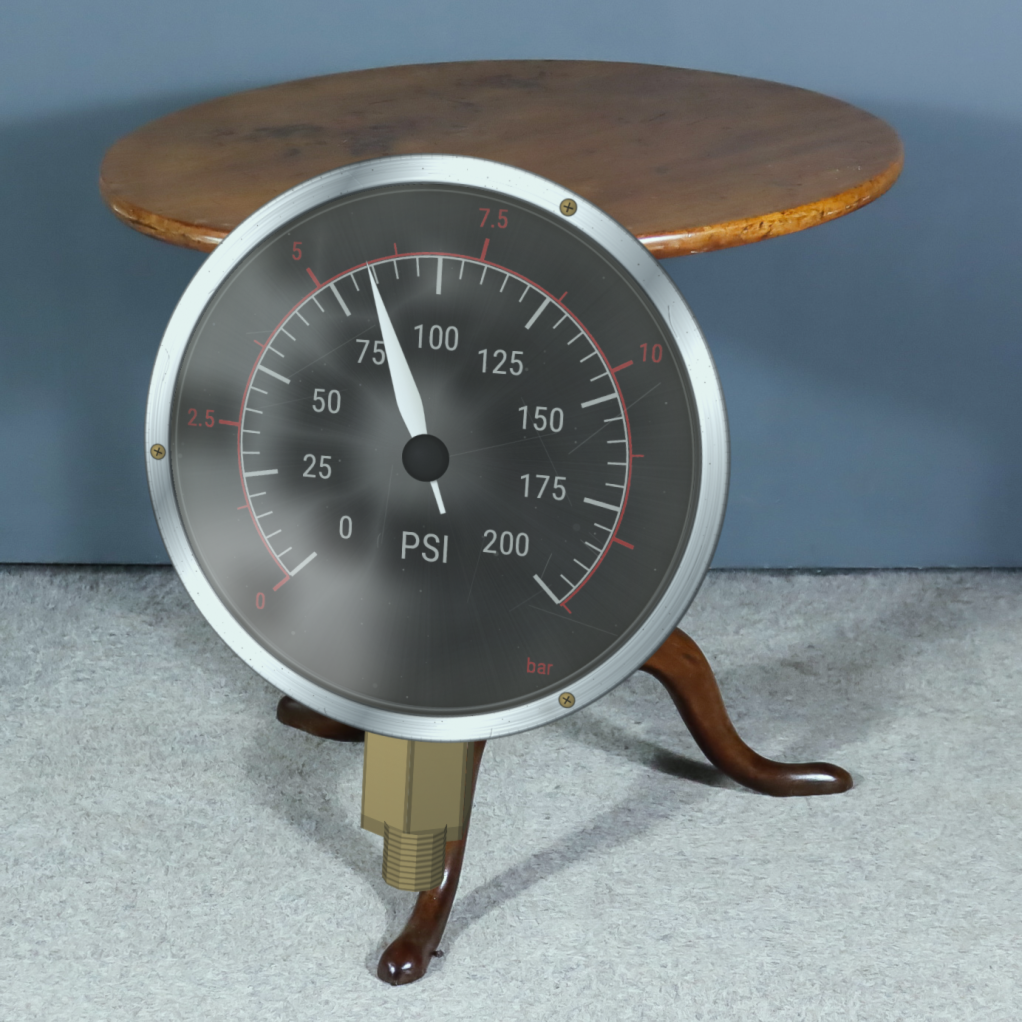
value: **85** psi
